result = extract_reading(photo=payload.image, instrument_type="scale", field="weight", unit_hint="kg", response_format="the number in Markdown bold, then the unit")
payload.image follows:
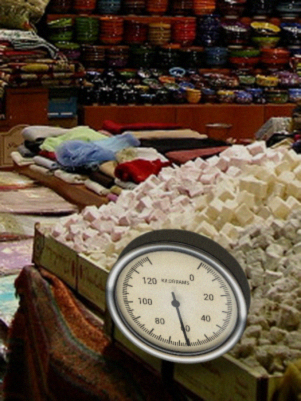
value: **60** kg
